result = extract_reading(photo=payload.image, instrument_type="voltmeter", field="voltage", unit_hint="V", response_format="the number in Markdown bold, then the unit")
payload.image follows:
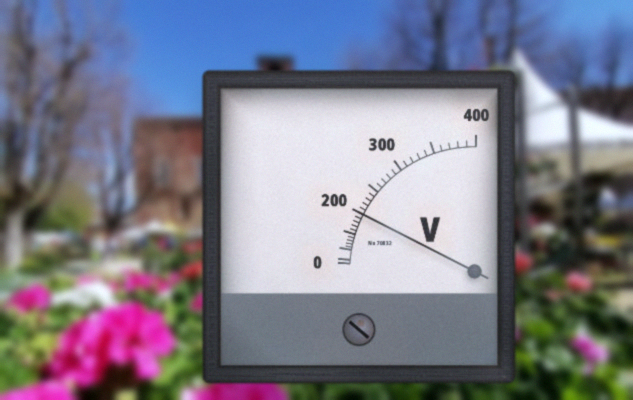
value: **200** V
